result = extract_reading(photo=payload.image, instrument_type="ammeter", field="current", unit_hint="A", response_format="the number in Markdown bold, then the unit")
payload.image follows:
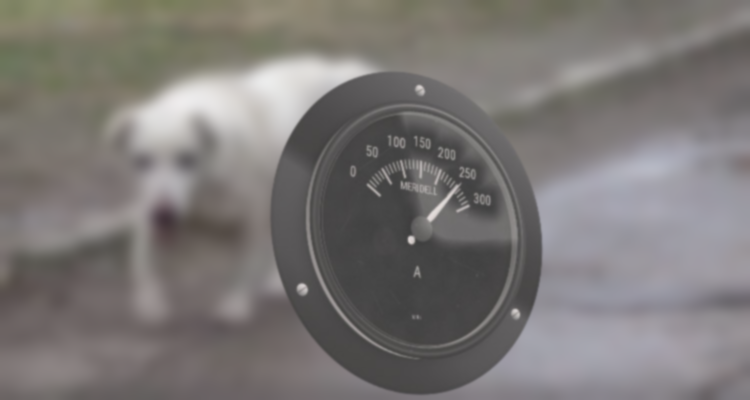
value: **250** A
